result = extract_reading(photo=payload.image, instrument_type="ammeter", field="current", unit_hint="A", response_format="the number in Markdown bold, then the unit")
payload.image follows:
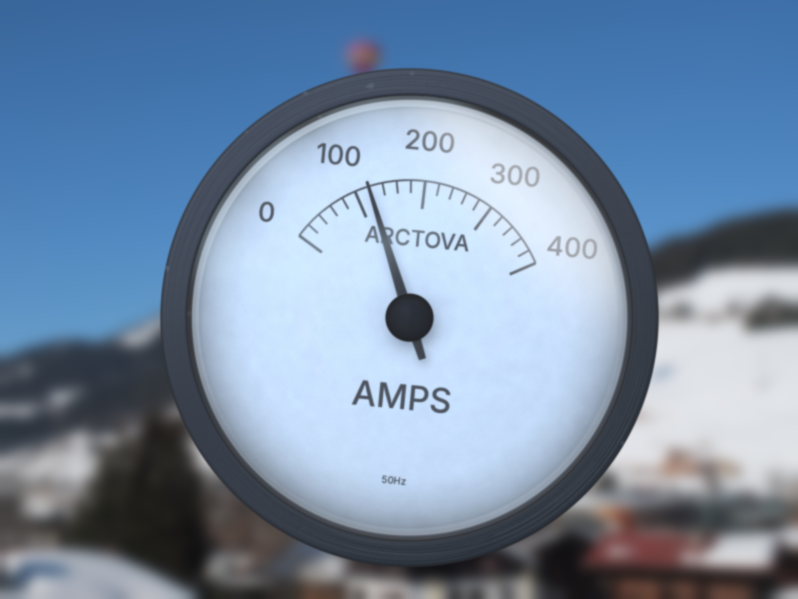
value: **120** A
